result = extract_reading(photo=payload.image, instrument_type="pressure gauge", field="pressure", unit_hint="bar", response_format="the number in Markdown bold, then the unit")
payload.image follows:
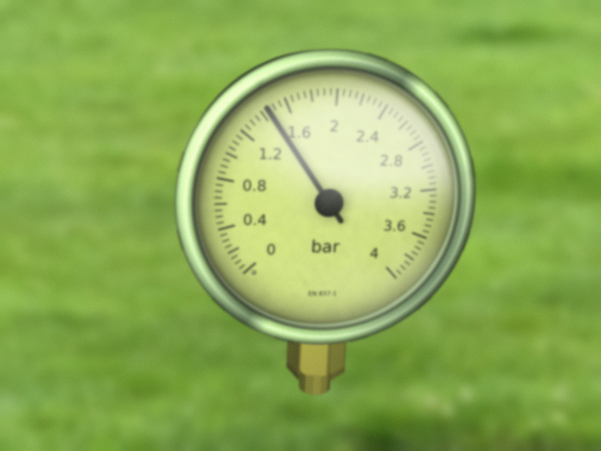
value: **1.45** bar
